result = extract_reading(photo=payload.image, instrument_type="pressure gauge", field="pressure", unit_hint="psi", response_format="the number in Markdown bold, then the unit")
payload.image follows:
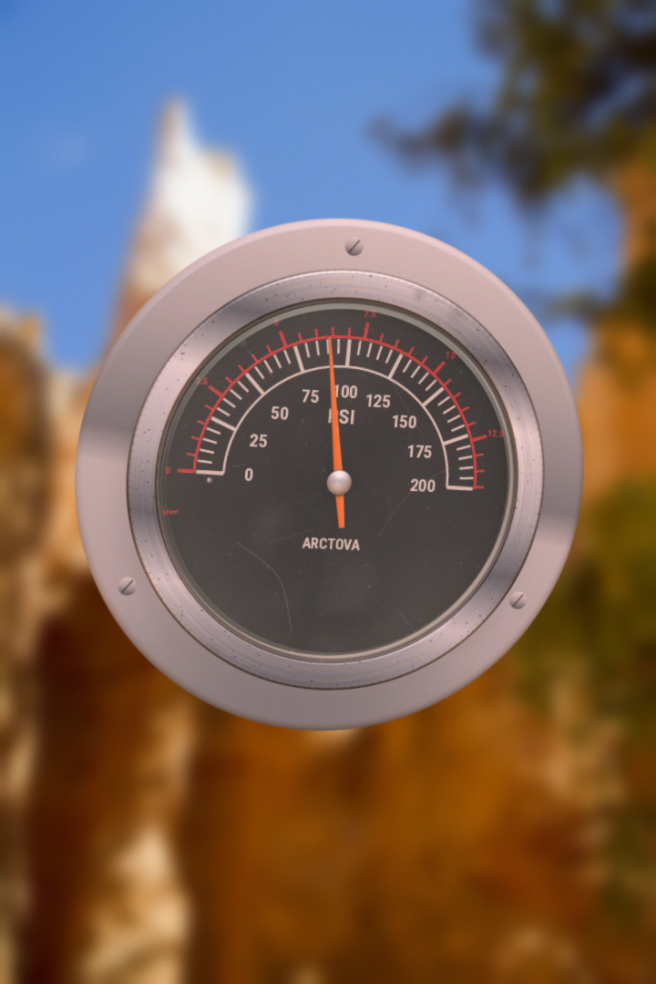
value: **90** psi
